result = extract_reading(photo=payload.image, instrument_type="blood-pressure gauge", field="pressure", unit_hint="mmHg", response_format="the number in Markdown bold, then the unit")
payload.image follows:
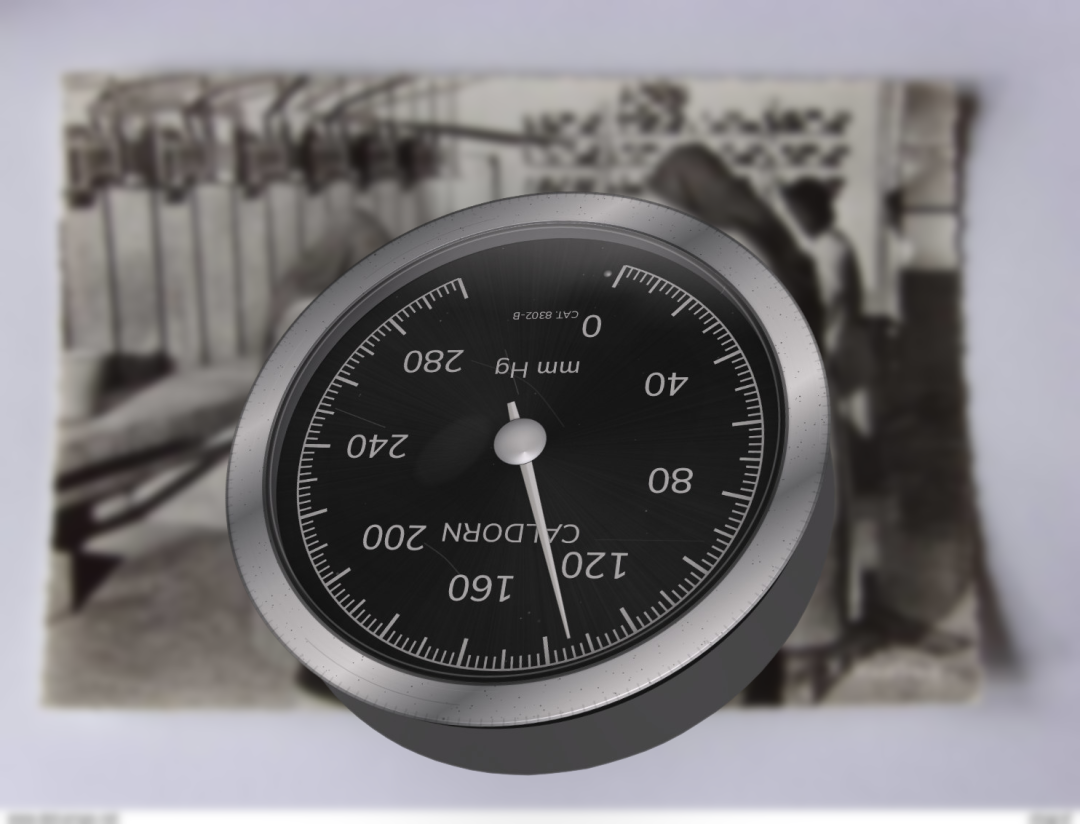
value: **134** mmHg
